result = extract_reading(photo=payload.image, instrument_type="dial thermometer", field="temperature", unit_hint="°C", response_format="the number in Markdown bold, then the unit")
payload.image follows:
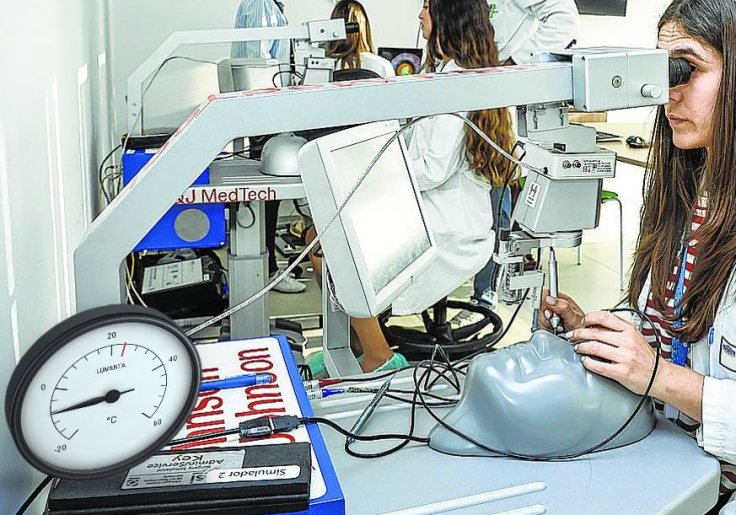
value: **-8** °C
